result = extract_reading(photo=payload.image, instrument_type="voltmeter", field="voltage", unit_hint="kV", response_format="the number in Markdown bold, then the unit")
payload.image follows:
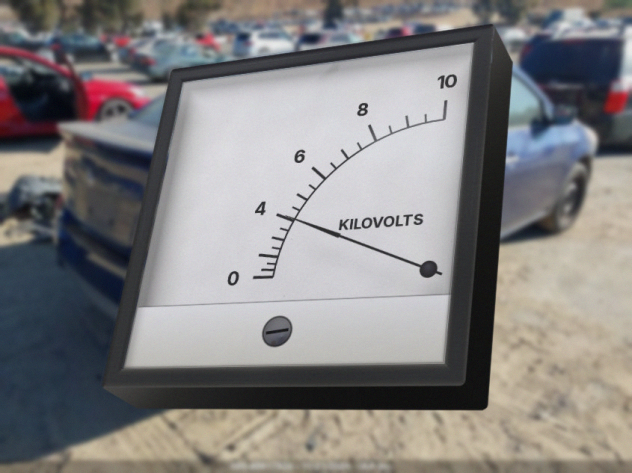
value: **4** kV
